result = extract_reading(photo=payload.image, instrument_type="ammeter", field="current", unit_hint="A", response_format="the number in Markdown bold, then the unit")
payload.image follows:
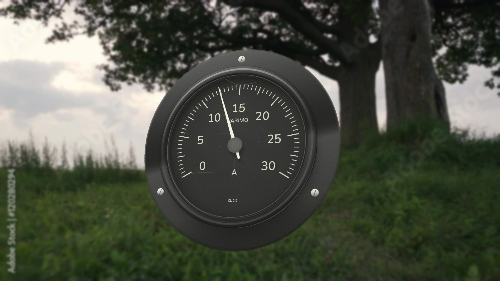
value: **12.5** A
